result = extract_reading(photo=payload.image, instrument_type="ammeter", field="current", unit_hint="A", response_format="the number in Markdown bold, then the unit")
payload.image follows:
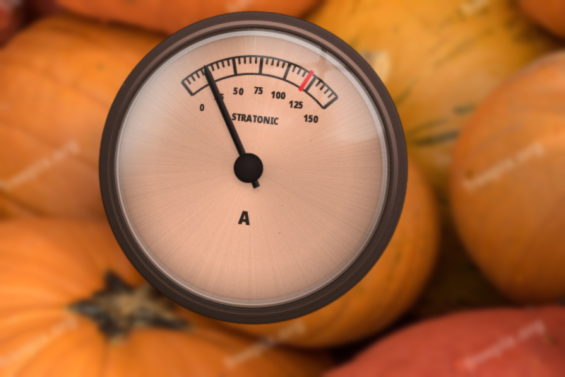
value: **25** A
